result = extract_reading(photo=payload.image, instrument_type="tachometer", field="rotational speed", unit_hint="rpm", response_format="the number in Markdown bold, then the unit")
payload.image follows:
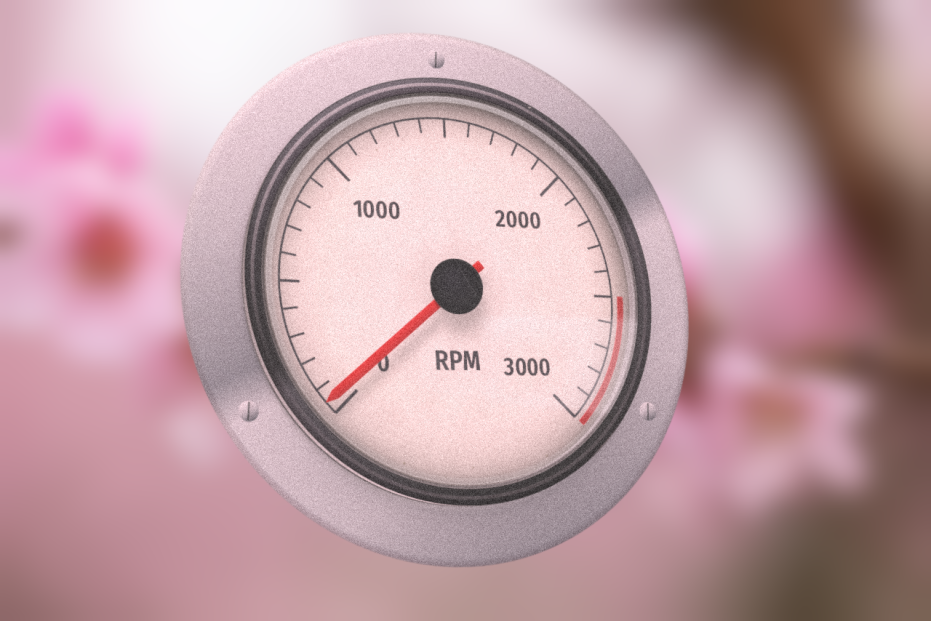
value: **50** rpm
